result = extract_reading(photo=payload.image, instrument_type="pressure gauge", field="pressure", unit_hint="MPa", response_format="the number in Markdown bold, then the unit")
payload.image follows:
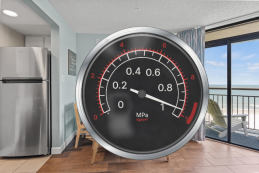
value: **0.95** MPa
